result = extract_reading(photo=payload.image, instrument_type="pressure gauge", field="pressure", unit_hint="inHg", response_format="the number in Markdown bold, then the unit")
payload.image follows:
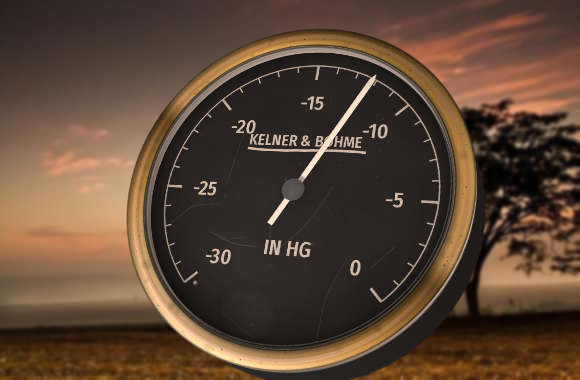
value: **-12** inHg
